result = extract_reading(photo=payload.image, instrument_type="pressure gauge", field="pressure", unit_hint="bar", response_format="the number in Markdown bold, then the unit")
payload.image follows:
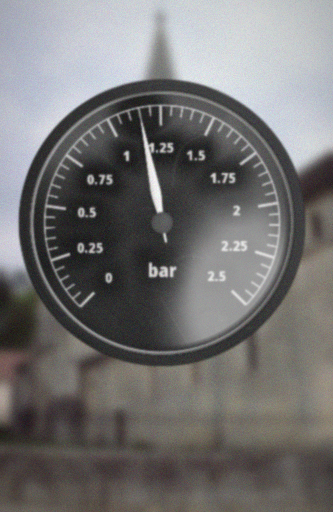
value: **1.15** bar
